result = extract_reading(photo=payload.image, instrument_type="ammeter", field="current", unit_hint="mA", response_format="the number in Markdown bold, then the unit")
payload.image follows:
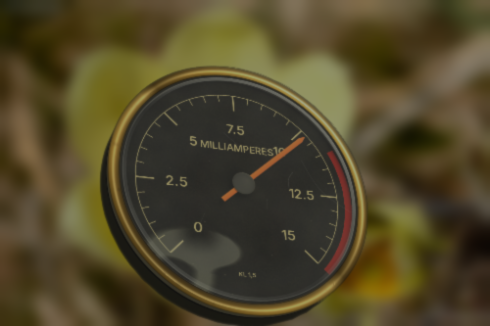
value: **10.25** mA
